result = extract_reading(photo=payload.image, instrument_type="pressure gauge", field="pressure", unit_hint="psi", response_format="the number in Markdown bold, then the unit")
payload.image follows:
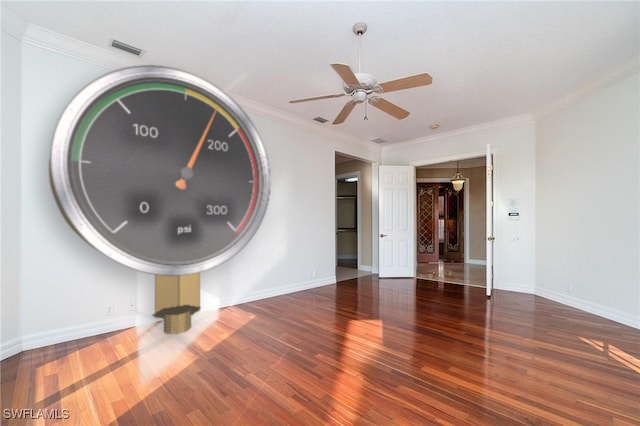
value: **175** psi
